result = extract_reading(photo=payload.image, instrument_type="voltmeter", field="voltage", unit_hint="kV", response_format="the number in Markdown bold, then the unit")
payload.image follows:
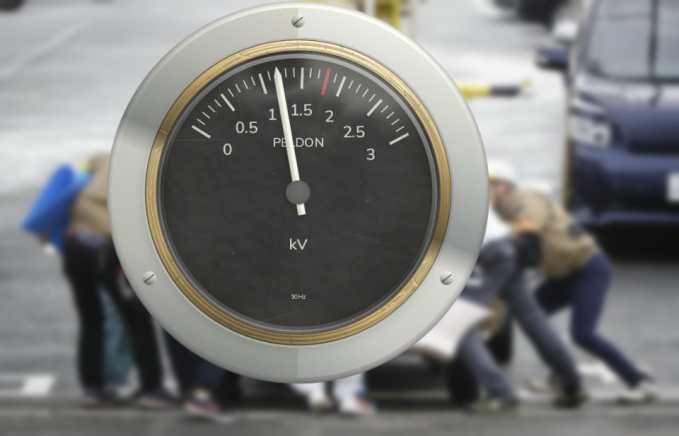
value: **1.2** kV
